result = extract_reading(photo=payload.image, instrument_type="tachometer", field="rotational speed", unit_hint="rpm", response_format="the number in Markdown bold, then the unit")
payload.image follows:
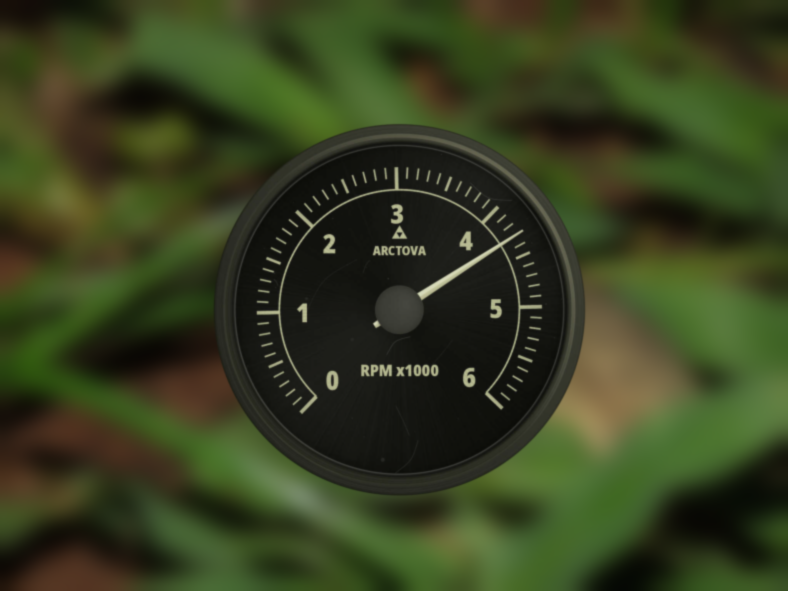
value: **4300** rpm
